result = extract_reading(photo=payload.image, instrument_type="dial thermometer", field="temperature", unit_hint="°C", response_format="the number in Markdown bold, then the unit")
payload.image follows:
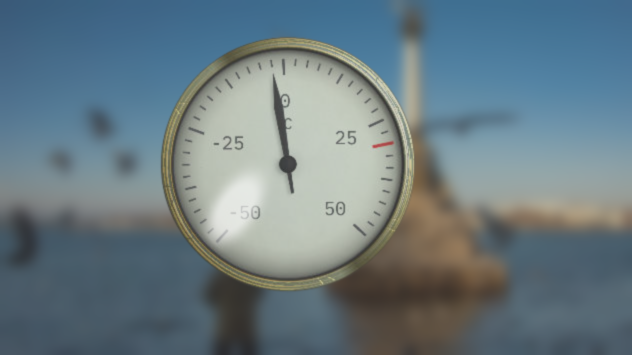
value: **-2.5** °C
